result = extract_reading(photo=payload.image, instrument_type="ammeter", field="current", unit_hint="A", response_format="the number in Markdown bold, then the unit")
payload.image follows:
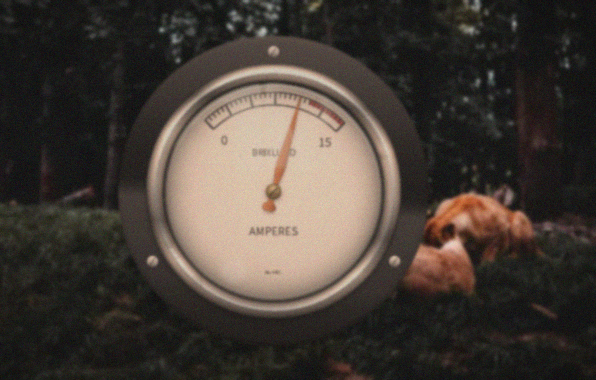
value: **10** A
